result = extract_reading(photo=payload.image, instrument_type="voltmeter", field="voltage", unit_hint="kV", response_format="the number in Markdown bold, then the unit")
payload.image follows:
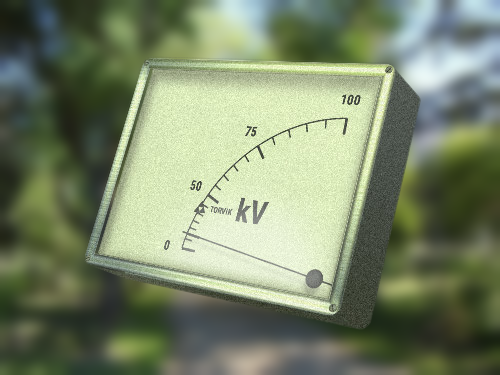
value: **25** kV
